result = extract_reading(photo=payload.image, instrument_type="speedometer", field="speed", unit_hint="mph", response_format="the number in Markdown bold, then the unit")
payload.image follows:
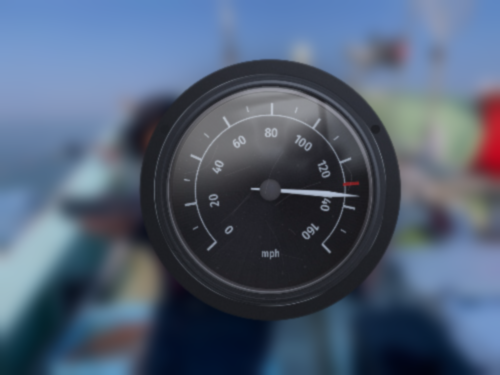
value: **135** mph
